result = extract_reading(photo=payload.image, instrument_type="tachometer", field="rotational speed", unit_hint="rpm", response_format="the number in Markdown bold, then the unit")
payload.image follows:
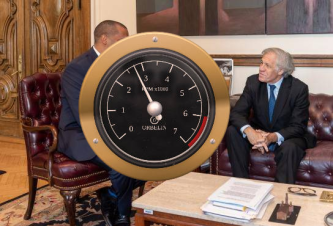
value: **2750** rpm
